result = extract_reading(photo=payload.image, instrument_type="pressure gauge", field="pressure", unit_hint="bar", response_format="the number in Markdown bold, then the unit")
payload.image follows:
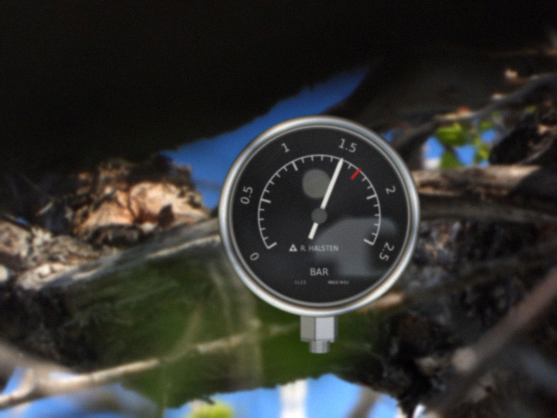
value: **1.5** bar
